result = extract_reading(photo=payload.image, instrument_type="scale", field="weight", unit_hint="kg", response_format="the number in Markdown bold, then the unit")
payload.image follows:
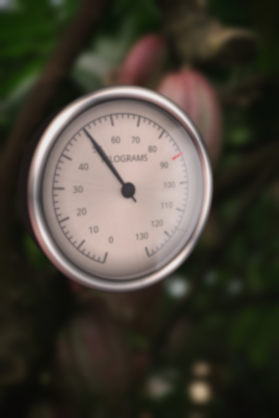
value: **50** kg
